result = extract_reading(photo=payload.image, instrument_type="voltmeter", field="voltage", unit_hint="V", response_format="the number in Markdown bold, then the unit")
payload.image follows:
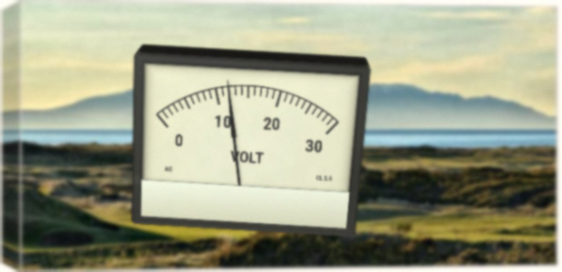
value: **12** V
